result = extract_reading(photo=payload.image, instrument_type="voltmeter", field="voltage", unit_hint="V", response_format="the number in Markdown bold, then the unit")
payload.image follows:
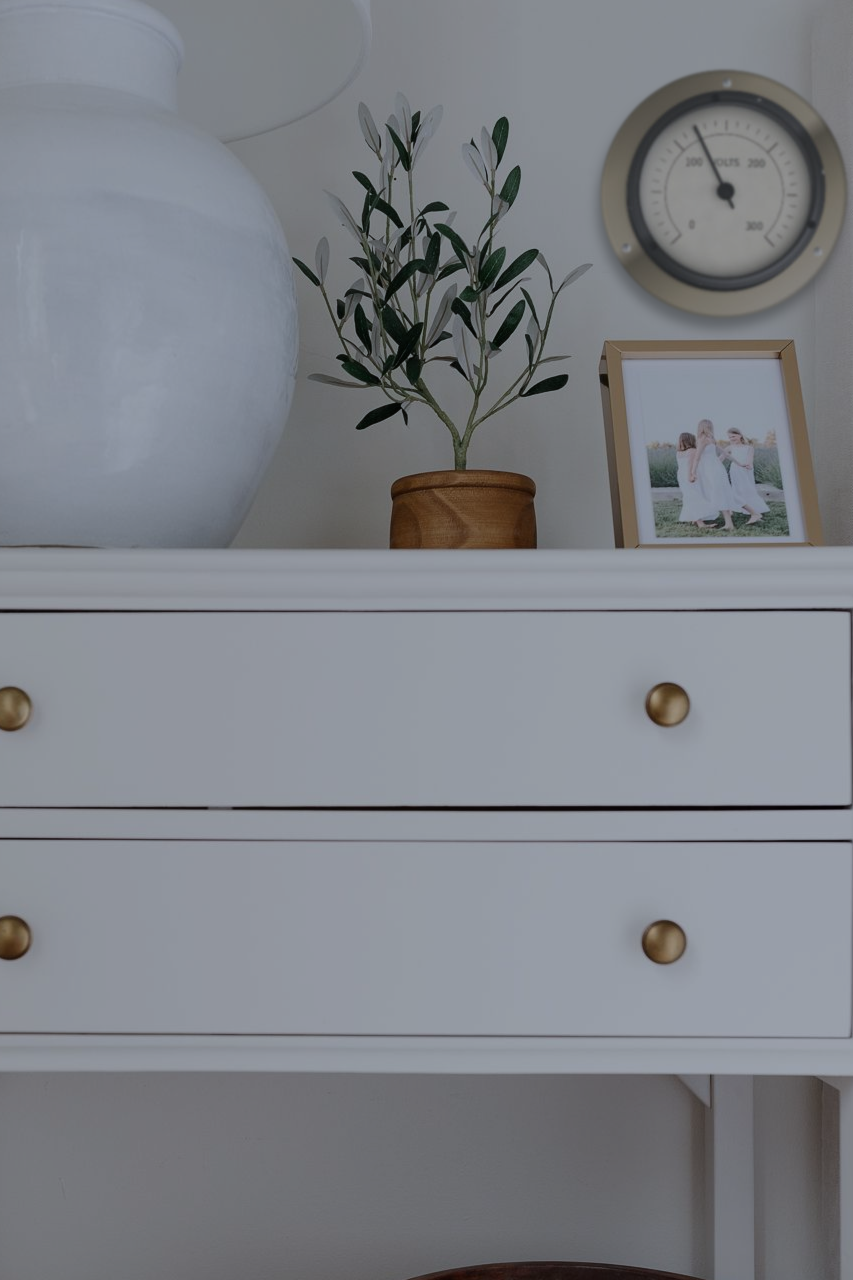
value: **120** V
